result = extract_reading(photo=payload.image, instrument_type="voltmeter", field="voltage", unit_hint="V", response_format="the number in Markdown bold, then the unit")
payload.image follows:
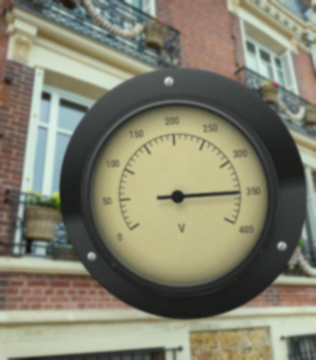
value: **350** V
